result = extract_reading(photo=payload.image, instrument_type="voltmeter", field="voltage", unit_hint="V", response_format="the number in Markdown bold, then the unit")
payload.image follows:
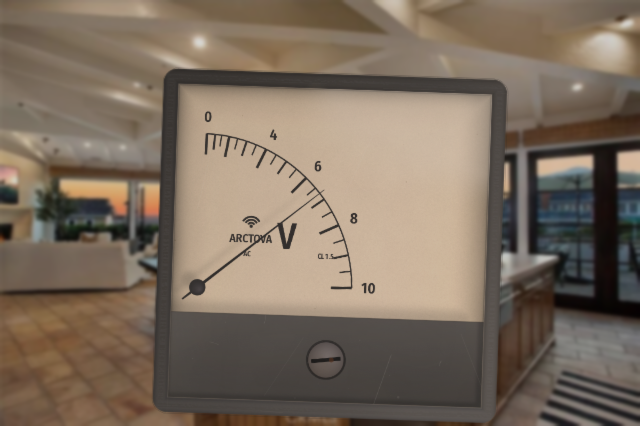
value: **6.75** V
